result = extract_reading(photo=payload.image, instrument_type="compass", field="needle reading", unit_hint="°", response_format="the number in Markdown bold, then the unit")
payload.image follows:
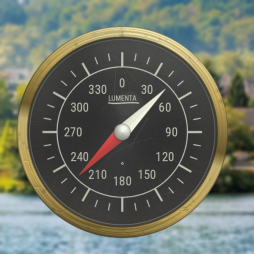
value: **225** °
